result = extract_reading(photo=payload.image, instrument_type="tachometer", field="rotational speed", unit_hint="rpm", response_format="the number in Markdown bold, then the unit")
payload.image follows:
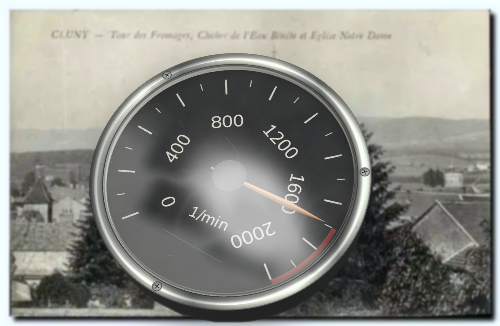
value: **1700** rpm
